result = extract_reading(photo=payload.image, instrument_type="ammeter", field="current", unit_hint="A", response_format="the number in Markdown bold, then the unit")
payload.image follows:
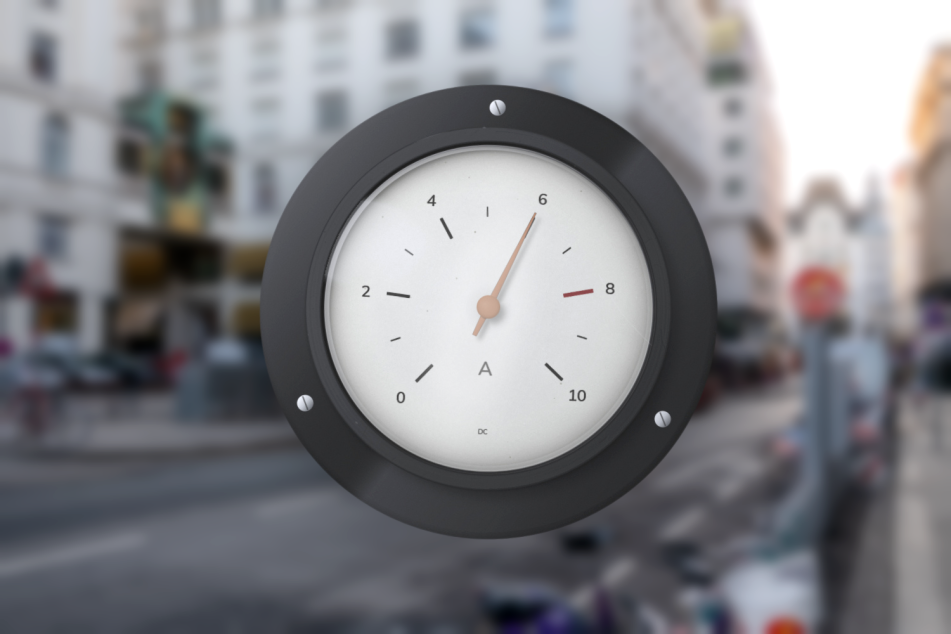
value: **6** A
